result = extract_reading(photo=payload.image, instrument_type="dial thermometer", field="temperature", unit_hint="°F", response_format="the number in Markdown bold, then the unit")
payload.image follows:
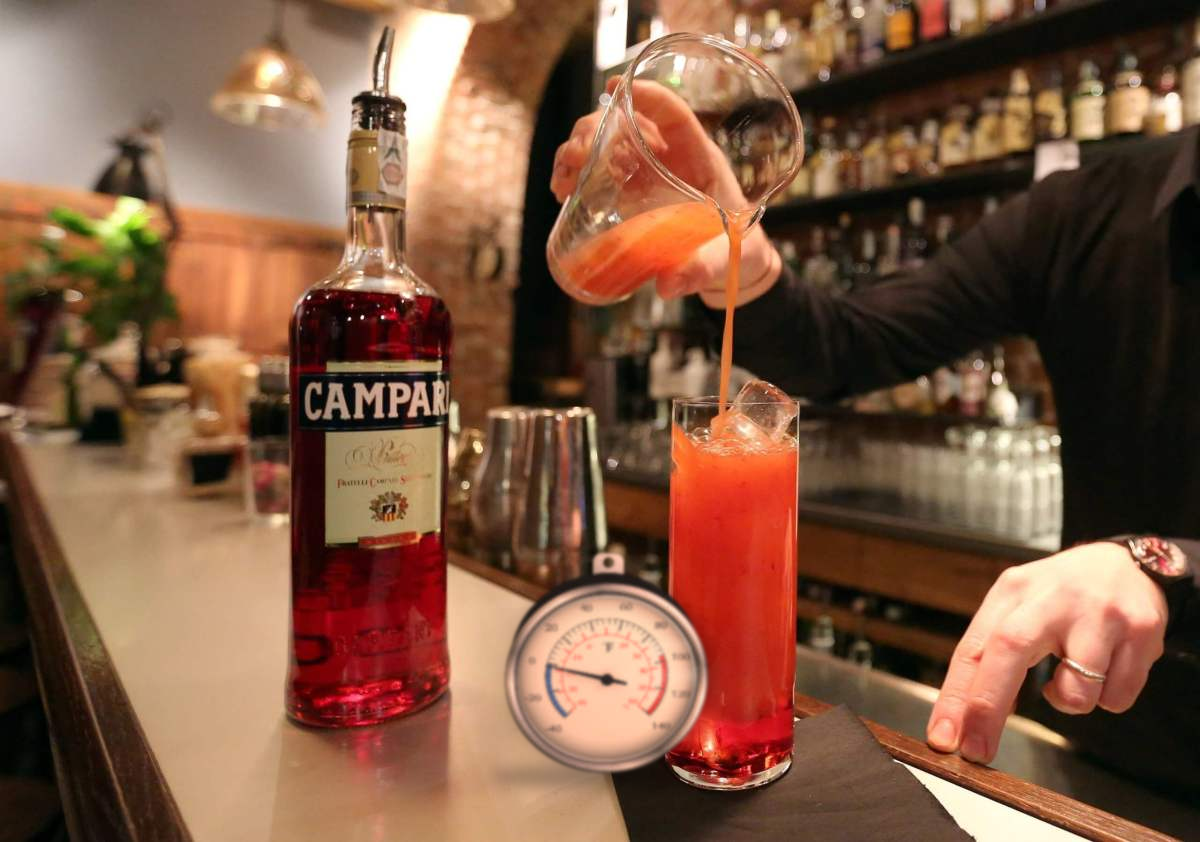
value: **0** °F
